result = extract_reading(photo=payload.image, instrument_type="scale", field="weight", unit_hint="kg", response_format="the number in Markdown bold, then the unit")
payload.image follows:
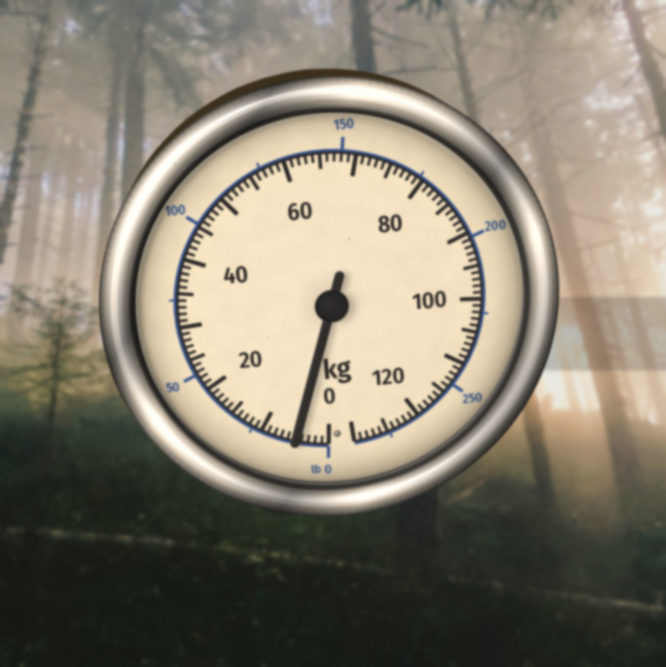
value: **5** kg
